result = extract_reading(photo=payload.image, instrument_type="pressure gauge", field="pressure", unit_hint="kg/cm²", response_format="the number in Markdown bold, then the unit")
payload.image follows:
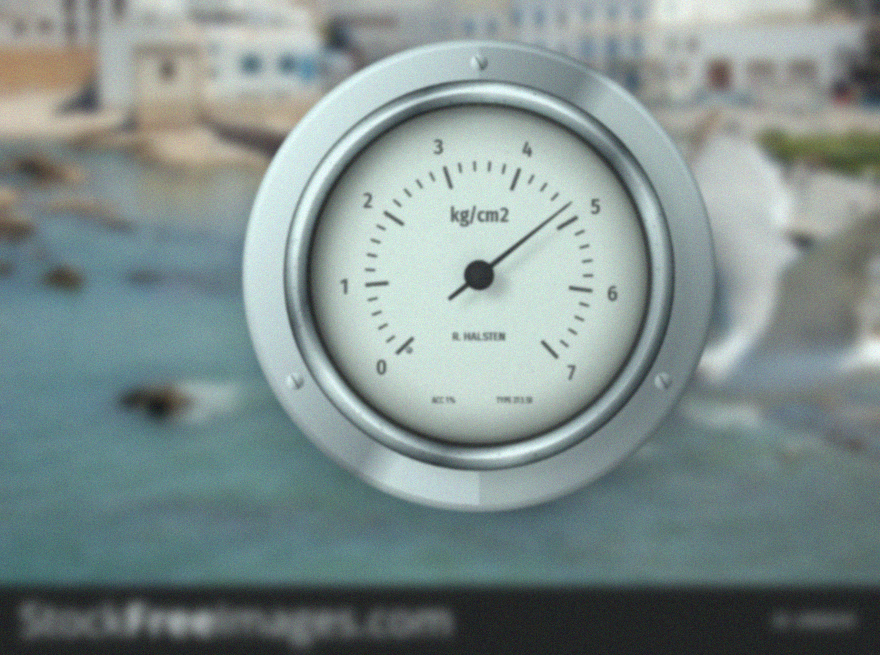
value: **4.8** kg/cm²
